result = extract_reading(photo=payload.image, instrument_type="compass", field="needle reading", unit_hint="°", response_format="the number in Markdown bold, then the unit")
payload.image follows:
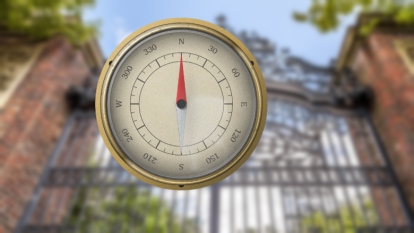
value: **0** °
